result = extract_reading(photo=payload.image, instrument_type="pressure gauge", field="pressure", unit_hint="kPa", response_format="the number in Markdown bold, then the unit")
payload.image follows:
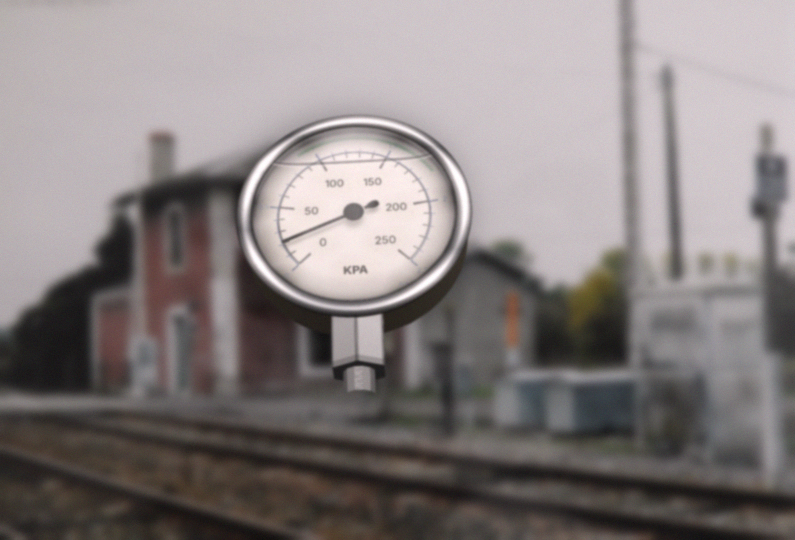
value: **20** kPa
